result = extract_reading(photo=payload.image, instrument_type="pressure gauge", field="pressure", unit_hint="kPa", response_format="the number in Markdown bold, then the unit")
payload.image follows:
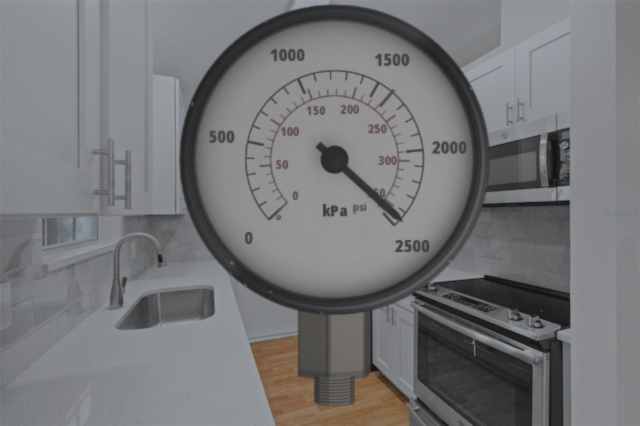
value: **2450** kPa
